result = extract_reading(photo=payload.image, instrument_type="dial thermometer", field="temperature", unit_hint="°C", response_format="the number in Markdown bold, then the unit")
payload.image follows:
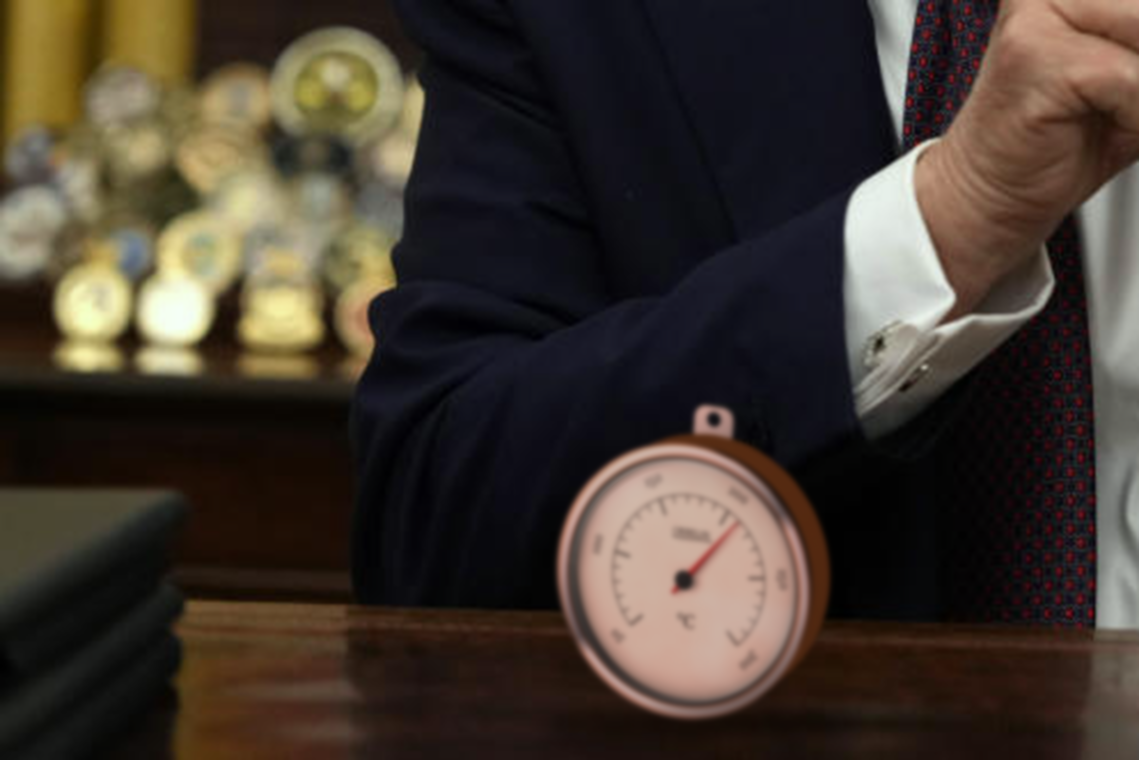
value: **210** °C
